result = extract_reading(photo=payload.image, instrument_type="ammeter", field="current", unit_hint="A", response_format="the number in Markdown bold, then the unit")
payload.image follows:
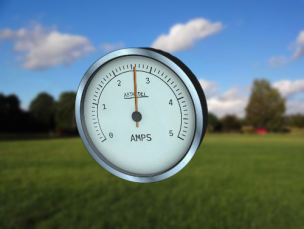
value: **2.6** A
